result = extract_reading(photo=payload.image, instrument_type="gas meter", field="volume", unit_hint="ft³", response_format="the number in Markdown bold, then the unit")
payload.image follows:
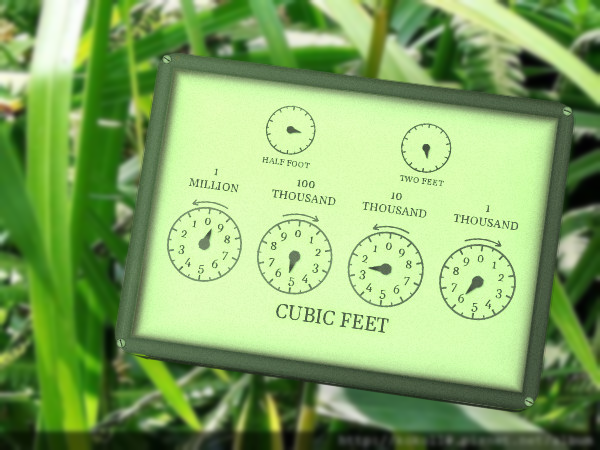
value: **952600** ft³
